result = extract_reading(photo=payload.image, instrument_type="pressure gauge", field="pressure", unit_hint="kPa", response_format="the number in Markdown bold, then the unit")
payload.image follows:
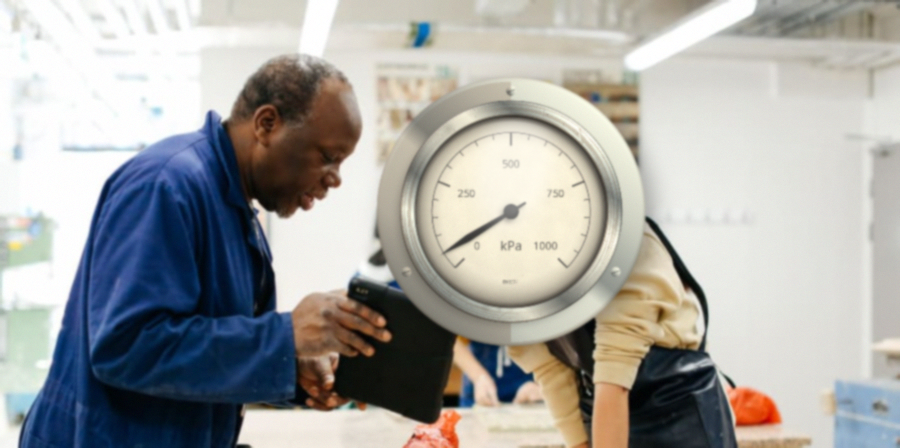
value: **50** kPa
